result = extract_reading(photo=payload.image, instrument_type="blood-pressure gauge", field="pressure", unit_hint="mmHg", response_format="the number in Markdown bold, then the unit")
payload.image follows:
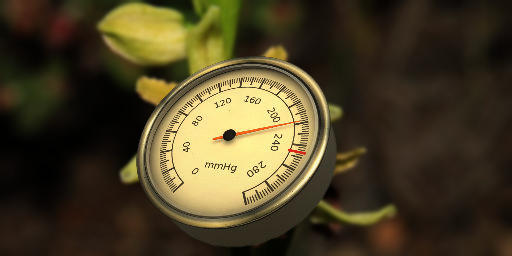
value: **220** mmHg
